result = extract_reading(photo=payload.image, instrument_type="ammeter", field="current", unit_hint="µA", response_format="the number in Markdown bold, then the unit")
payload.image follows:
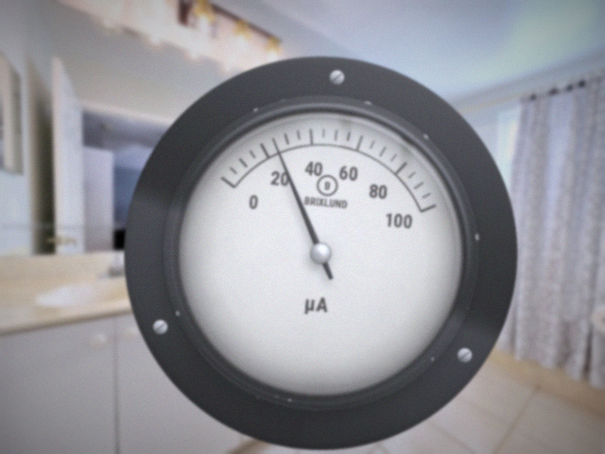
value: **25** µA
